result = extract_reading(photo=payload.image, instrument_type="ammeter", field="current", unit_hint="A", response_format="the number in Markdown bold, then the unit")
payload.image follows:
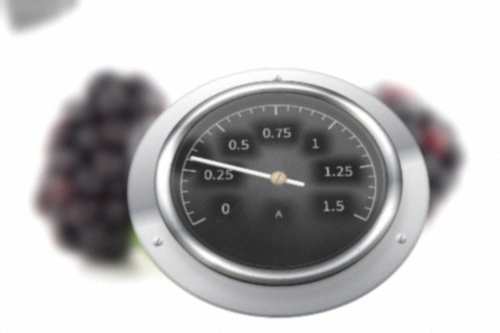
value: **0.3** A
